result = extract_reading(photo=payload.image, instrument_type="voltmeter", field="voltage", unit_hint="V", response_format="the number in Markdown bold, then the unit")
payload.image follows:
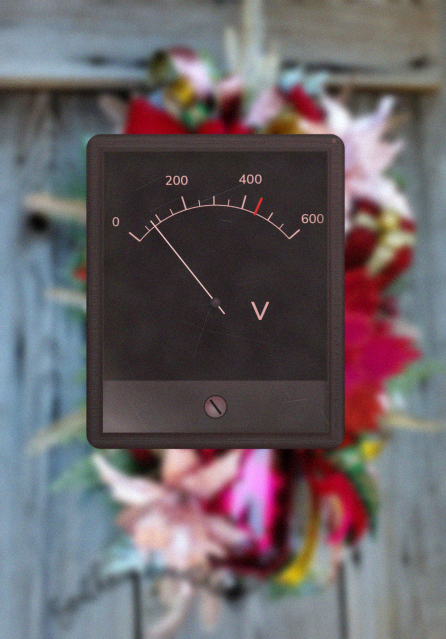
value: **75** V
